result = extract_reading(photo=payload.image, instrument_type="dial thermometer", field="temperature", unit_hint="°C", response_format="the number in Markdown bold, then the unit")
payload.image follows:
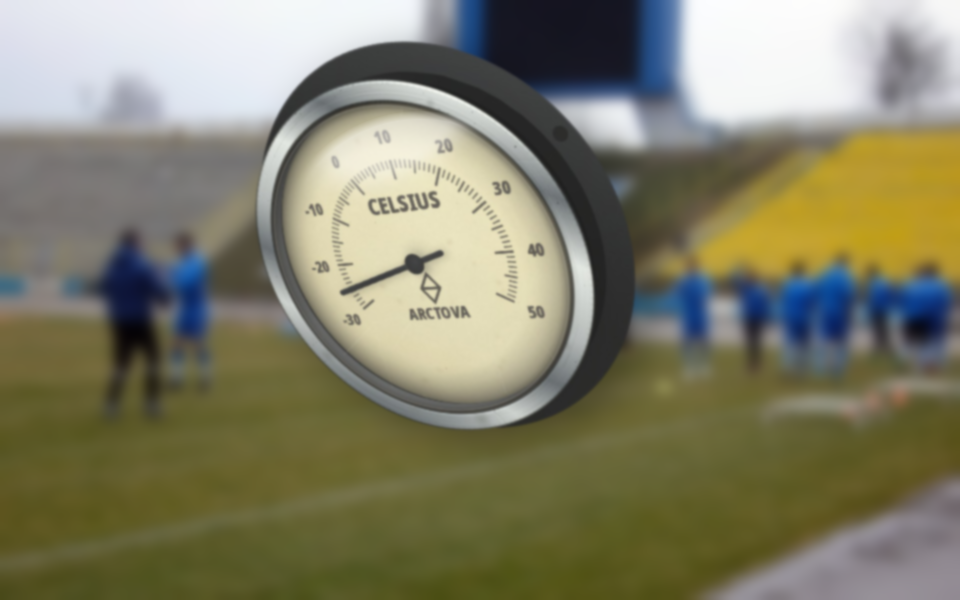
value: **-25** °C
